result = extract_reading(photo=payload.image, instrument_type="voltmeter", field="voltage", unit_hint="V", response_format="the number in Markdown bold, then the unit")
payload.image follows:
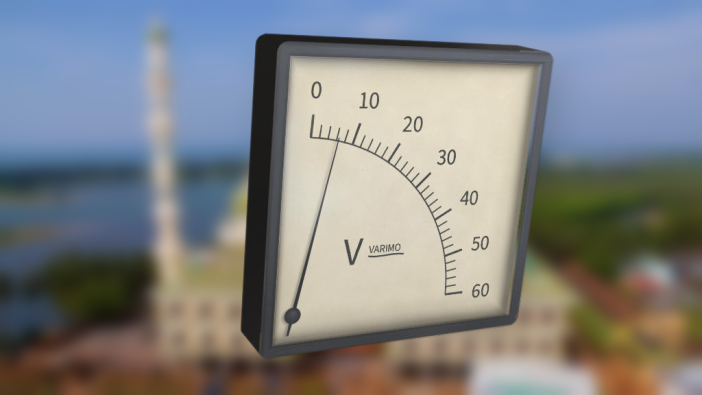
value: **6** V
